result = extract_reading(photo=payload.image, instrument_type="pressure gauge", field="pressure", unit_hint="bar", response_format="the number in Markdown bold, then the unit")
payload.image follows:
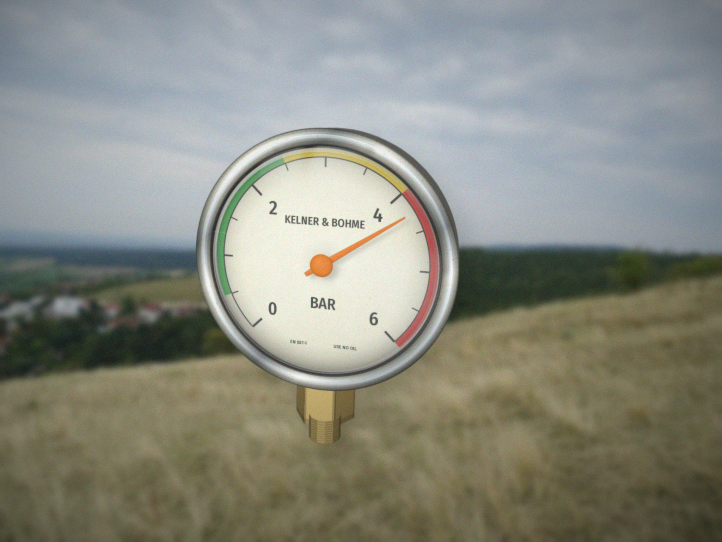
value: **4.25** bar
